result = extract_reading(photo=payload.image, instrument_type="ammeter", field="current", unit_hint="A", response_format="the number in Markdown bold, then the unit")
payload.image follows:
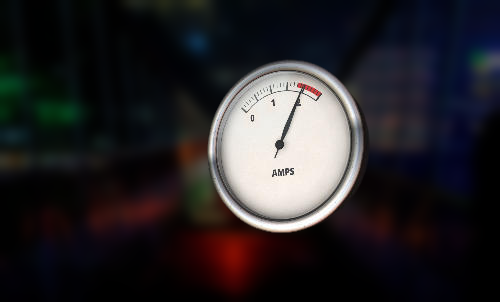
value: **2** A
